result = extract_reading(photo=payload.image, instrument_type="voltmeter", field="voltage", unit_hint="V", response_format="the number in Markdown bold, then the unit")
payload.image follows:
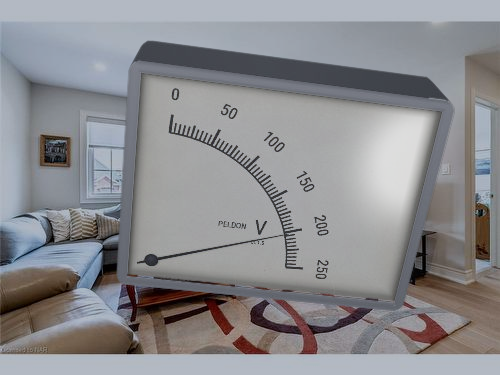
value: **200** V
